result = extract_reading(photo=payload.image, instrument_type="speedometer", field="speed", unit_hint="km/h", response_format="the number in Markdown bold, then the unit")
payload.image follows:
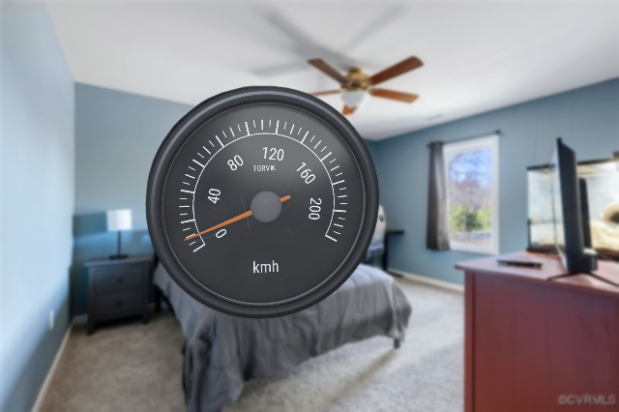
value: **10** km/h
